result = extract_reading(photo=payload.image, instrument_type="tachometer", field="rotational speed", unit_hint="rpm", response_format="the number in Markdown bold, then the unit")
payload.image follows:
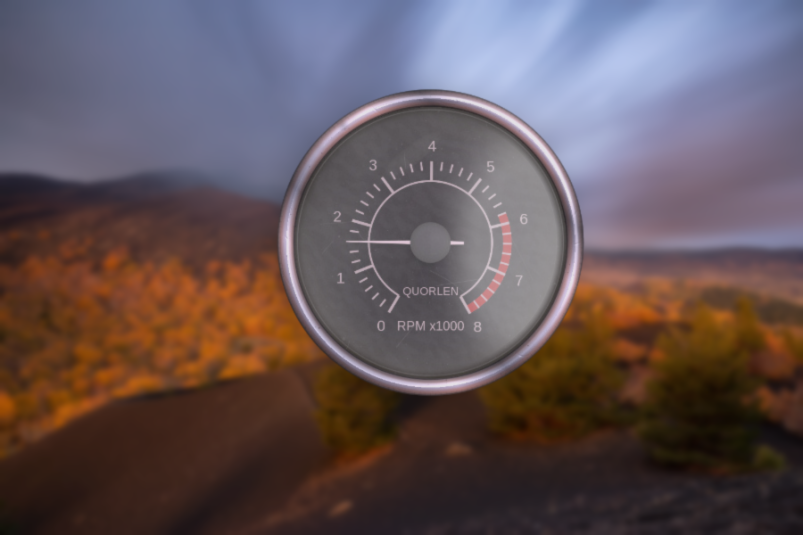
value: **1600** rpm
